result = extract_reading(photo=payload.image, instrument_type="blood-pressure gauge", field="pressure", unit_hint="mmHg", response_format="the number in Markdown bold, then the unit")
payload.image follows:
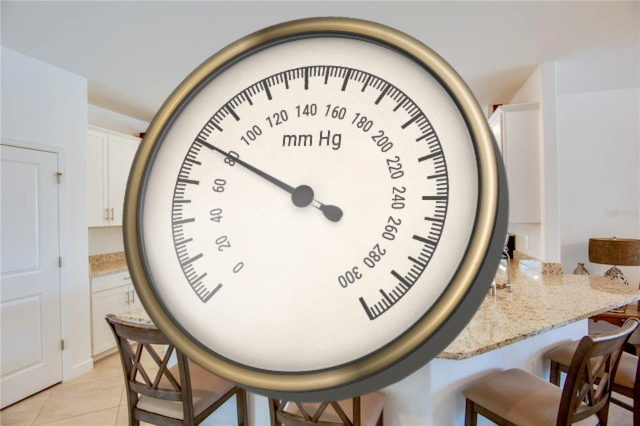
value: **80** mmHg
